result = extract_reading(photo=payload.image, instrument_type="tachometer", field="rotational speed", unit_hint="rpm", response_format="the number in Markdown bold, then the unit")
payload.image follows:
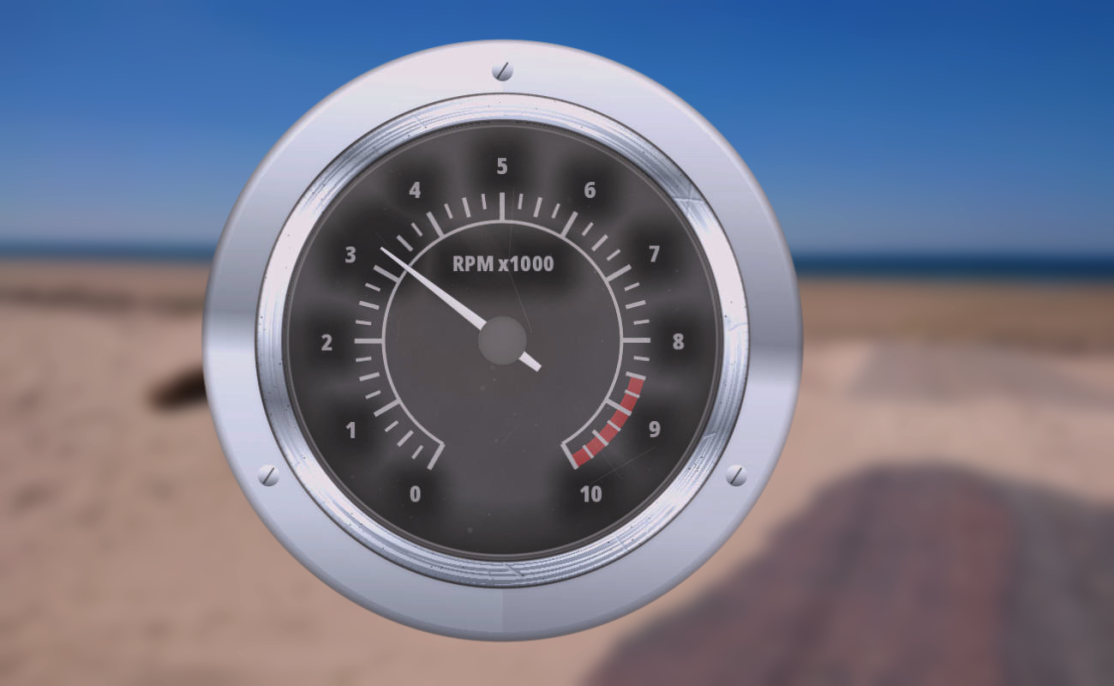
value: **3250** rpm
